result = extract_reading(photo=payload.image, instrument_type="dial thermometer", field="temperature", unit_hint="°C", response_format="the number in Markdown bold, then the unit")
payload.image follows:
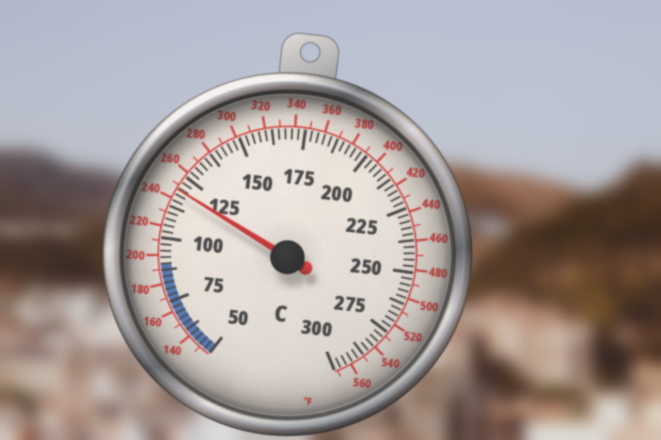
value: **120** °C
